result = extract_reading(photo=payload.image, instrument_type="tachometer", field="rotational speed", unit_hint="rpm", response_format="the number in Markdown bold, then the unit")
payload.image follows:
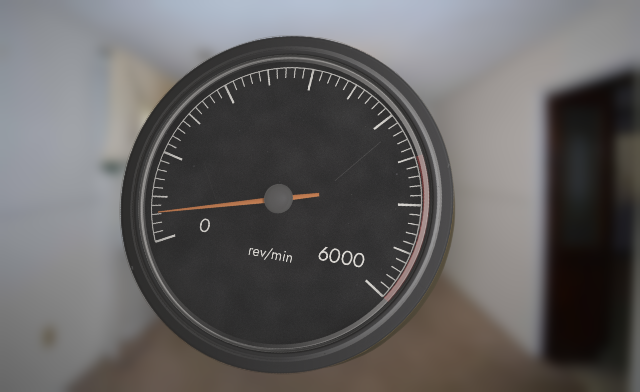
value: **300** rpm
